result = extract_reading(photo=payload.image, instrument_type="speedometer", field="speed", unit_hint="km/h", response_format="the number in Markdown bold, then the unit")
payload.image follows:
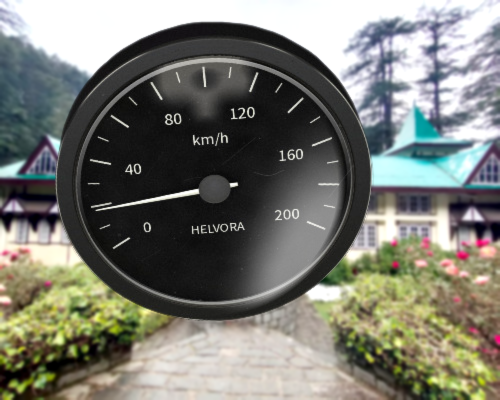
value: **20** km/h
